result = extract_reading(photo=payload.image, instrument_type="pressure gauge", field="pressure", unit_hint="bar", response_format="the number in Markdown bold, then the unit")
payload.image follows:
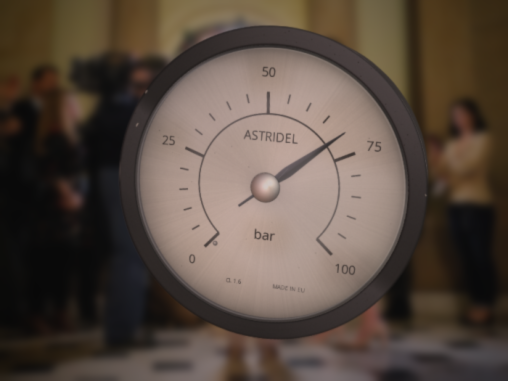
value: **70** bar
